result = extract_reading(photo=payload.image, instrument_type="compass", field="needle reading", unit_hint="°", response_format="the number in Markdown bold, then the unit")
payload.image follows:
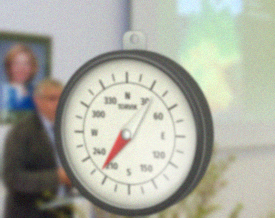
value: **217.5** °
